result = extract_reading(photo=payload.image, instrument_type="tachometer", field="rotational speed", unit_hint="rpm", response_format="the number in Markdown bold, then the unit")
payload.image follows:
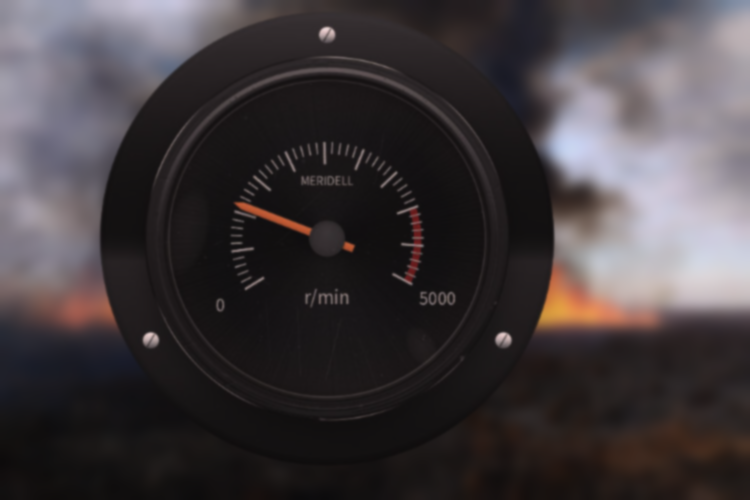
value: **1100** rpm
